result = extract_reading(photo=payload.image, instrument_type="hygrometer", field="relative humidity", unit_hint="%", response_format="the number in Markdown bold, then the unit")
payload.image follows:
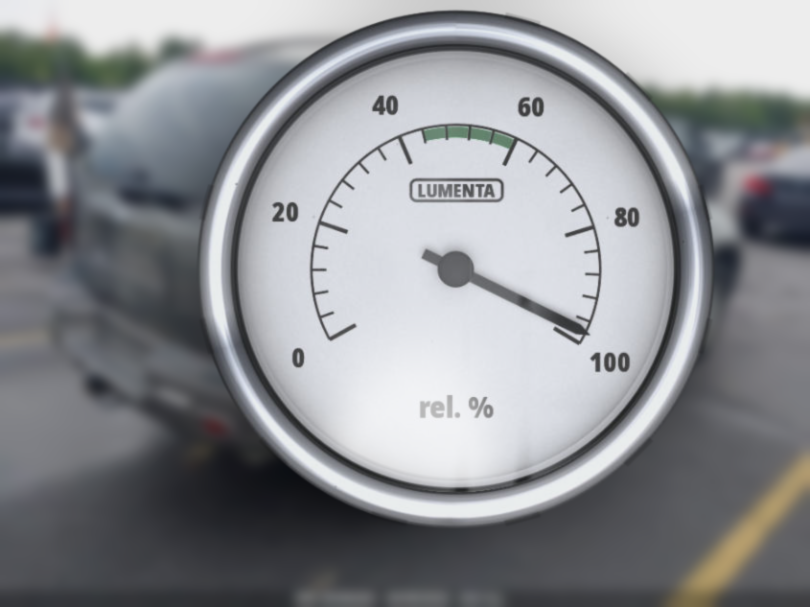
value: **98** %
